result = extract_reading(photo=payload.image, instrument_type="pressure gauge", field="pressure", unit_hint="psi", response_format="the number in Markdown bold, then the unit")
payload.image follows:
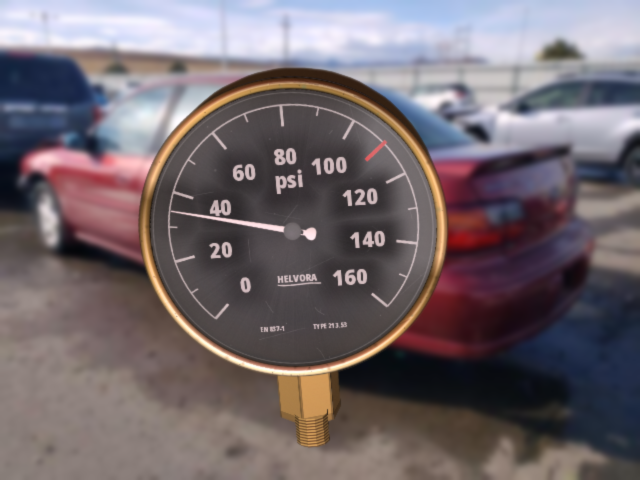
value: **35** psi
